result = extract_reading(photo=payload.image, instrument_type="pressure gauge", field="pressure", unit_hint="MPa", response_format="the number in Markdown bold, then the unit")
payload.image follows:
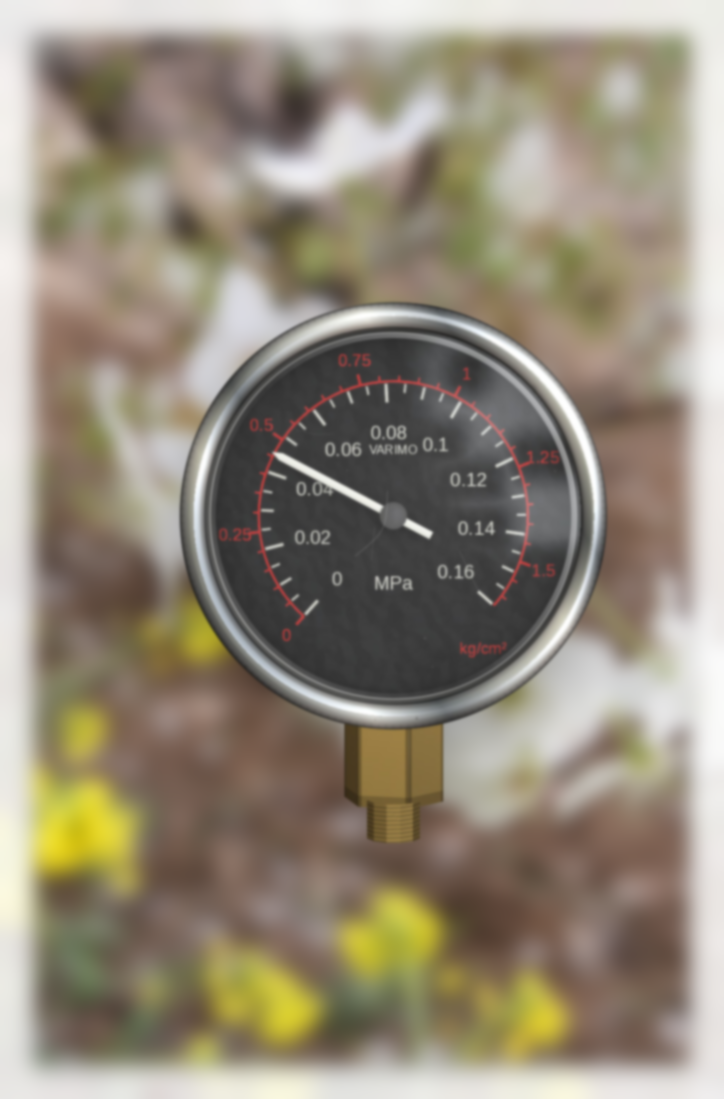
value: **0.045** MPa
